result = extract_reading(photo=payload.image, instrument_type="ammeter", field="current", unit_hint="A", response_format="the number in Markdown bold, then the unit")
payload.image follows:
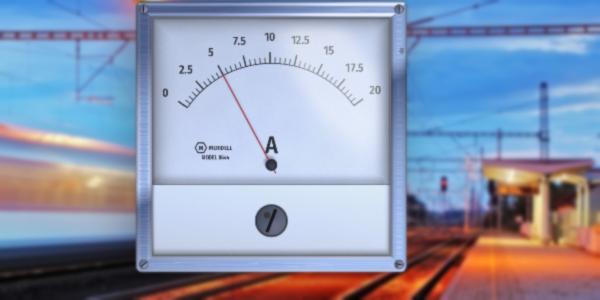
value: **5** A
